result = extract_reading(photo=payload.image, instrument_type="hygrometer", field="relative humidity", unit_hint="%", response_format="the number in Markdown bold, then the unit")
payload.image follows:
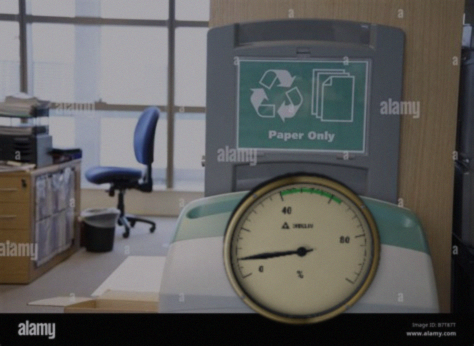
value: **8** %
